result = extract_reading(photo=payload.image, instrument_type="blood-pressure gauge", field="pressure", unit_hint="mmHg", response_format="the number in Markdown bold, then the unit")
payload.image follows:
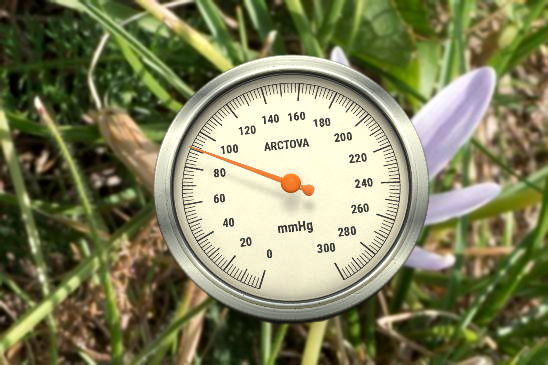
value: **90** mmHg
